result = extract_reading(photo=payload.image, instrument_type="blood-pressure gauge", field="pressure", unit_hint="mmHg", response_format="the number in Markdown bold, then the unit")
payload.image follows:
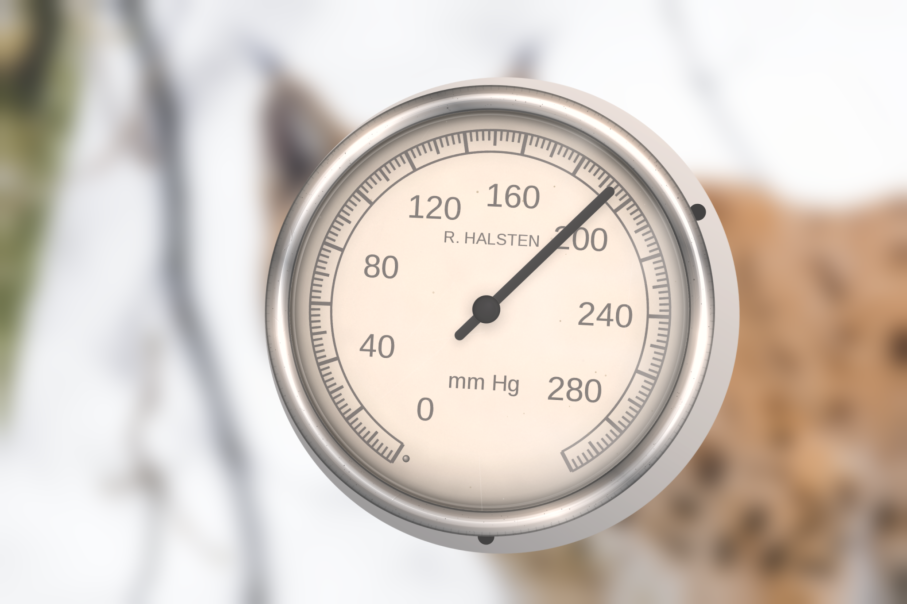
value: **194** mmHg
